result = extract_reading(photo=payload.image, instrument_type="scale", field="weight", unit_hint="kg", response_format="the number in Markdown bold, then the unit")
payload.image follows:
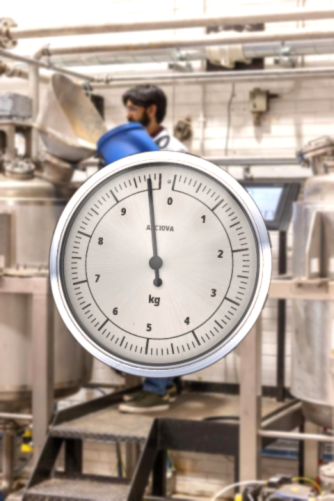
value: **9.8** kg
